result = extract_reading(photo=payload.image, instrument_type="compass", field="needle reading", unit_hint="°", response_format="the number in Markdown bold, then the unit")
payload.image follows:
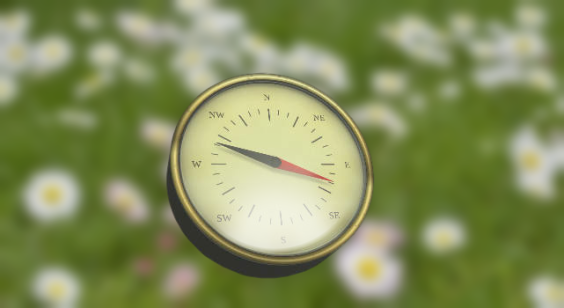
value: **110** °
